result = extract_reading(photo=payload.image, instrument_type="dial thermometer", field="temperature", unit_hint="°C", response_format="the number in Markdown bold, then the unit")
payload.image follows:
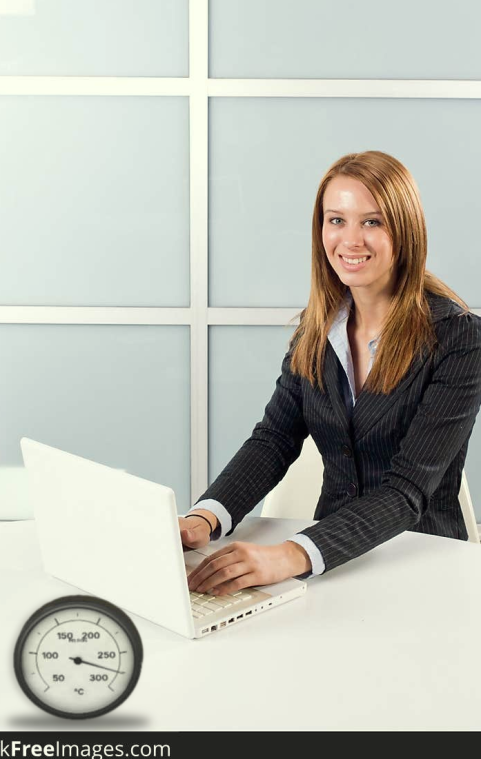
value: **275** °C
